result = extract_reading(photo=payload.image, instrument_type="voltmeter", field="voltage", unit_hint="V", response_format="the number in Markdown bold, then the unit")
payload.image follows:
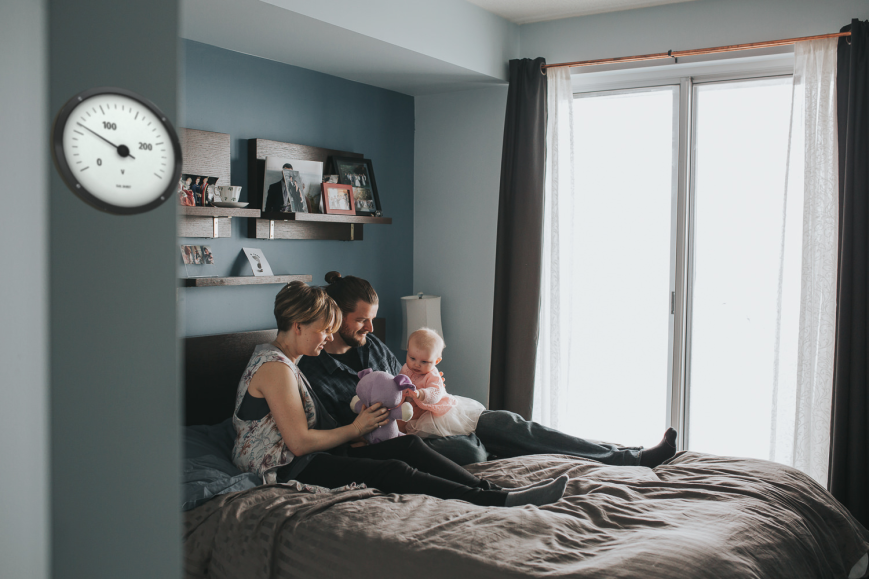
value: **60** V
